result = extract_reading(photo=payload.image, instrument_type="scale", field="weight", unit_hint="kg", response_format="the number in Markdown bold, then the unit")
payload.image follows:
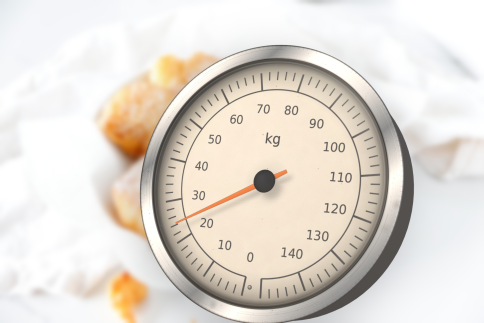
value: **24** kg
